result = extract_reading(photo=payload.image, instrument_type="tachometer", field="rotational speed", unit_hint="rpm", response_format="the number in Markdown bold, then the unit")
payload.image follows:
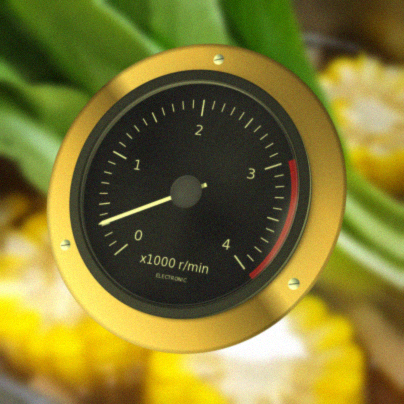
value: **300** rpm
